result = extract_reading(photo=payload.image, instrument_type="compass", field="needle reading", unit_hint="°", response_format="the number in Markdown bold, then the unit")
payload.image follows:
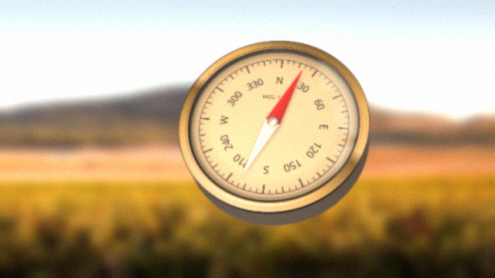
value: **20** °
